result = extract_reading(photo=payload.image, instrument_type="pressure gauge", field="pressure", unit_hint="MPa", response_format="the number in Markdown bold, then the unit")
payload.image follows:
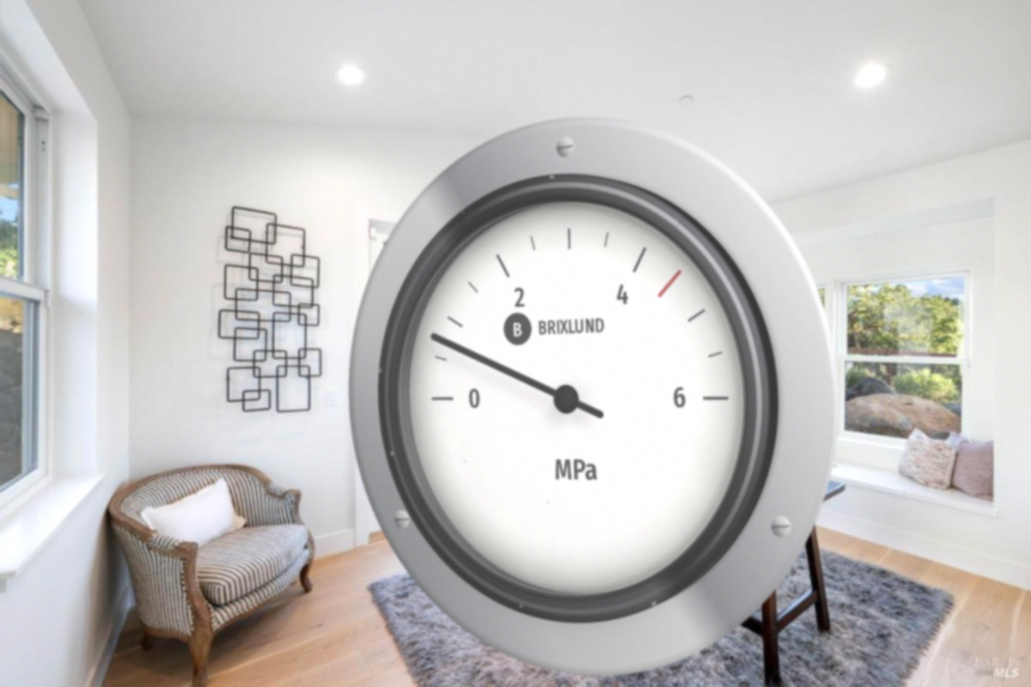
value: **0.75** MPa
